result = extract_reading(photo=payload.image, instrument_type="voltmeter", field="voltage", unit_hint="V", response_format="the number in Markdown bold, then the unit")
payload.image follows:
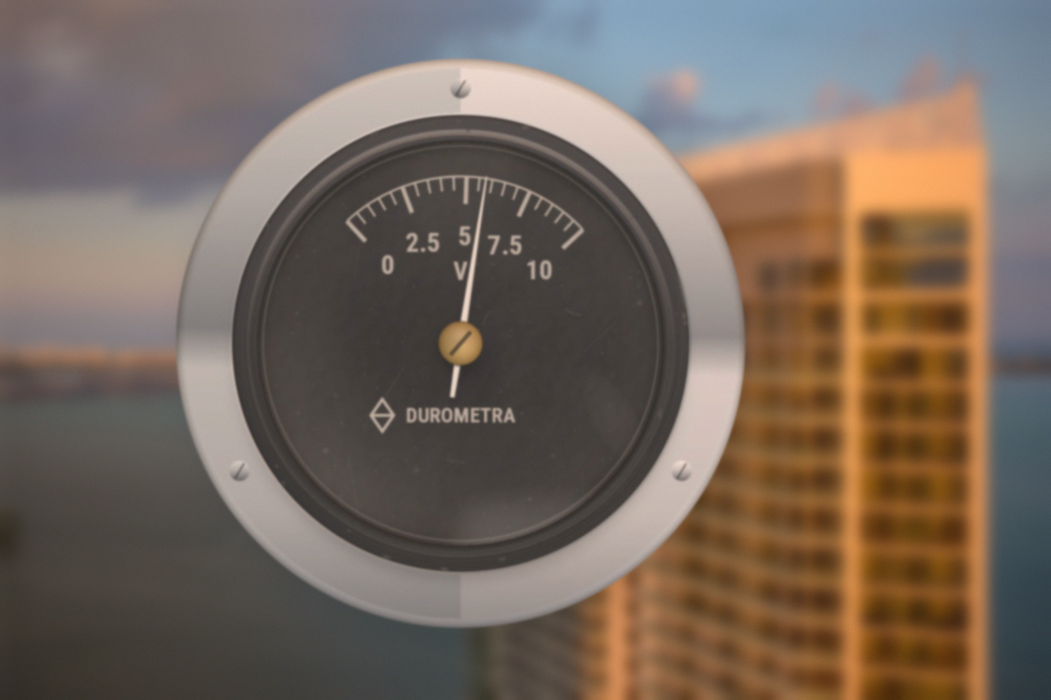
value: **5.75** V
